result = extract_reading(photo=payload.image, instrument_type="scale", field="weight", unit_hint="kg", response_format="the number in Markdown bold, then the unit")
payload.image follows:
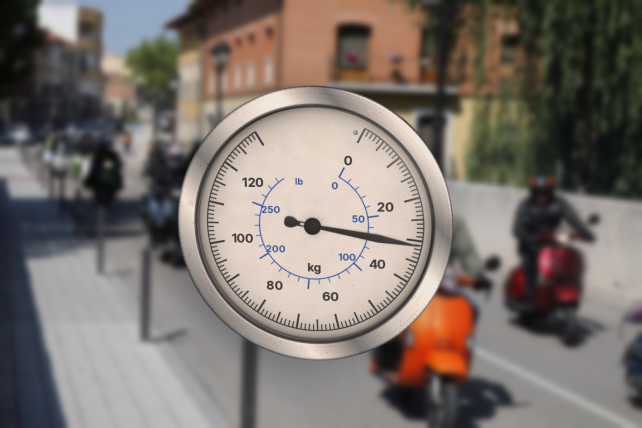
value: **31** kg
